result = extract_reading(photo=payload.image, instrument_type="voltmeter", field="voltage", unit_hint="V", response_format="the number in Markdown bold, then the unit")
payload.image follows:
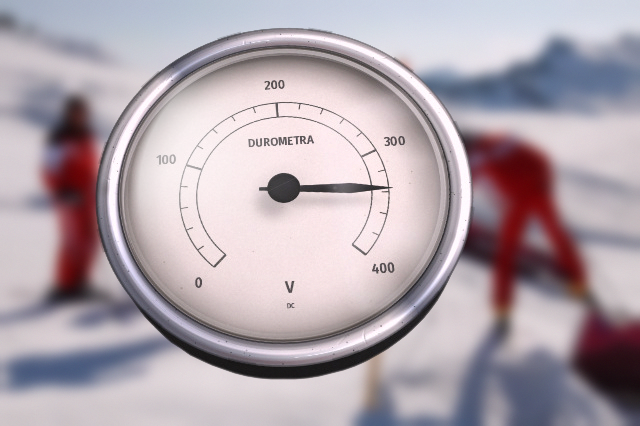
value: **340** V
